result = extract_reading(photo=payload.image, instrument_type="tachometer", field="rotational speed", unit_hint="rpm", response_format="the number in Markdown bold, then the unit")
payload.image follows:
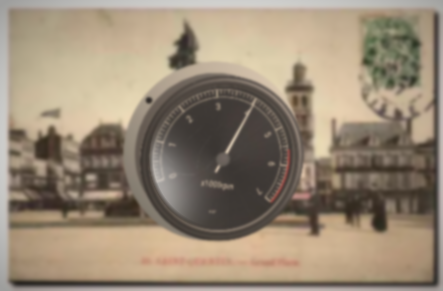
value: **4000** rpm
